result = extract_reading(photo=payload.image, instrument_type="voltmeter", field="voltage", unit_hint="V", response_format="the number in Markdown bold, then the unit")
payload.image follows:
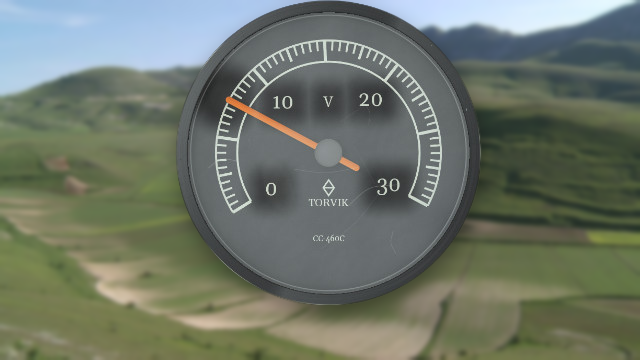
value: **7.5** V
